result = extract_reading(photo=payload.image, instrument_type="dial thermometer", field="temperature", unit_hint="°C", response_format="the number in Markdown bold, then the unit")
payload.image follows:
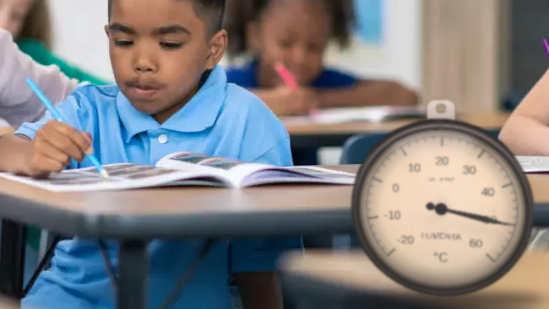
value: **50** °C
